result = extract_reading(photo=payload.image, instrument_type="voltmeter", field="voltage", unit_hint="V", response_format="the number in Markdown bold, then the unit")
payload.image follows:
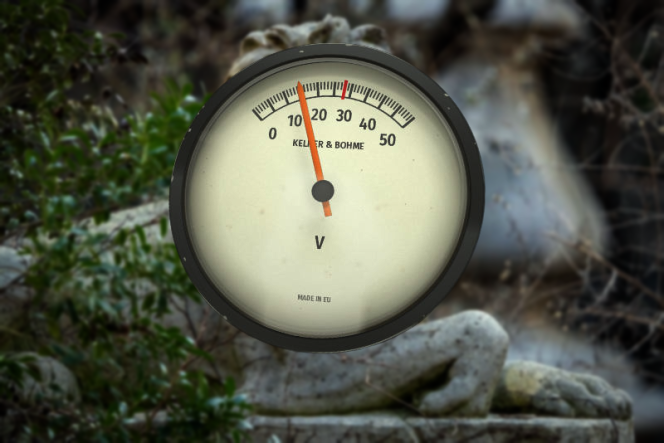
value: **15** V
